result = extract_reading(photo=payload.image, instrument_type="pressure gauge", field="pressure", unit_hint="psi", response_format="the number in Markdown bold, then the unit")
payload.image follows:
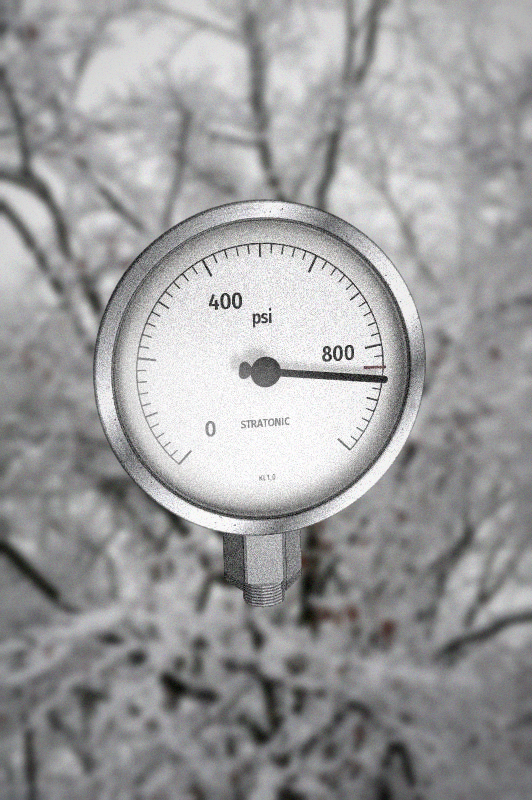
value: **860** psi
